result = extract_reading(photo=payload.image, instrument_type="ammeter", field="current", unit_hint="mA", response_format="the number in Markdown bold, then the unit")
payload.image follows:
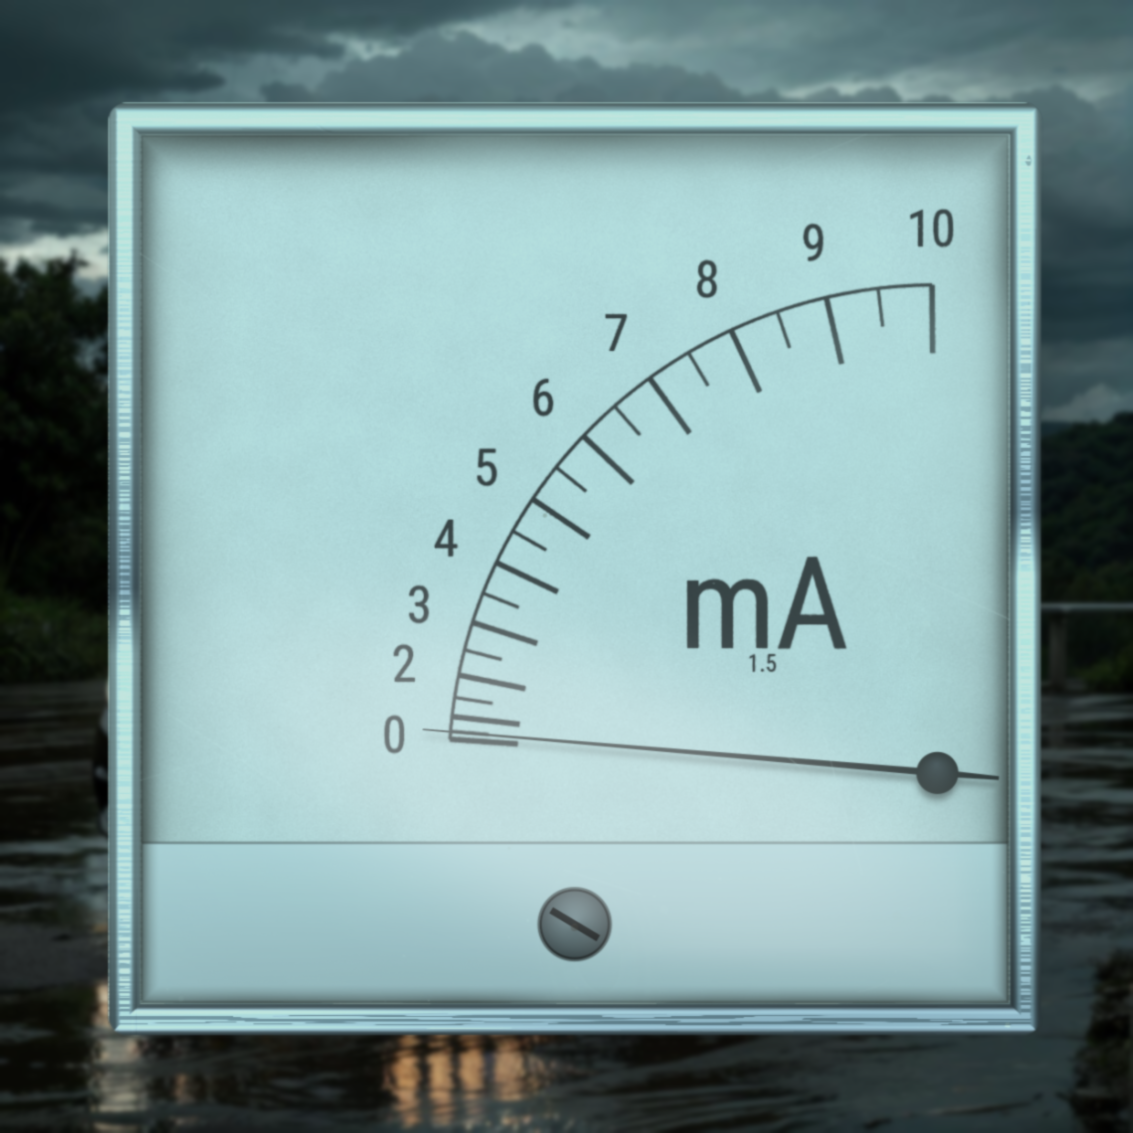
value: **0.5** mA
